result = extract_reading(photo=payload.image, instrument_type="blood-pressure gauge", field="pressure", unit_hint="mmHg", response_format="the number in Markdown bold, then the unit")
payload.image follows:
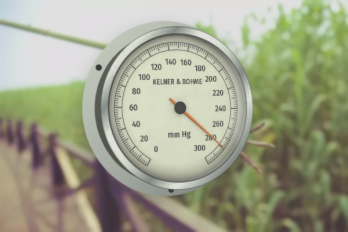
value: **280** mmHg
